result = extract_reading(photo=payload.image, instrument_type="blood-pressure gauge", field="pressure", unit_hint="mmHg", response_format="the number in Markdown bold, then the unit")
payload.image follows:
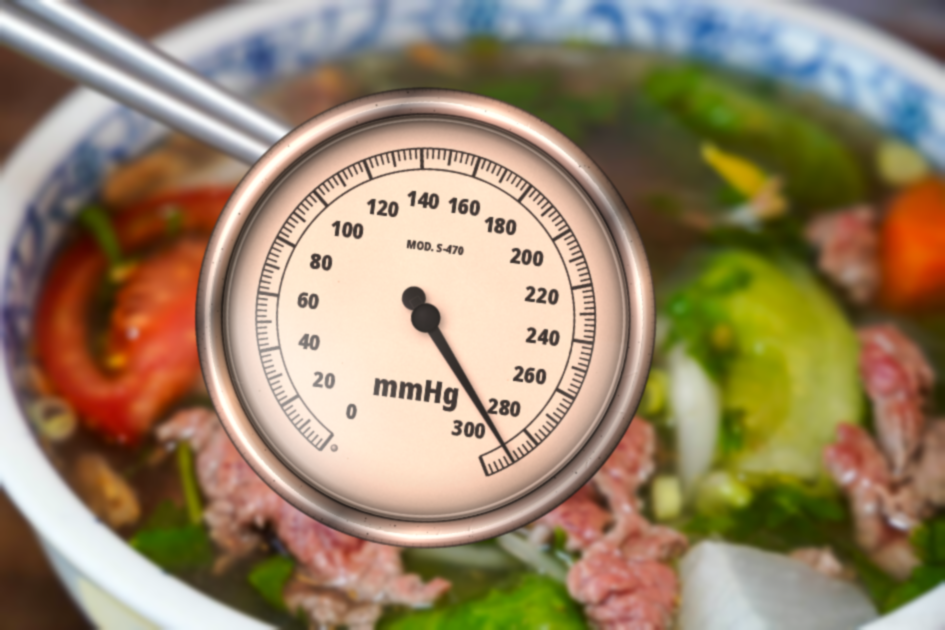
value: **290** mmHg
